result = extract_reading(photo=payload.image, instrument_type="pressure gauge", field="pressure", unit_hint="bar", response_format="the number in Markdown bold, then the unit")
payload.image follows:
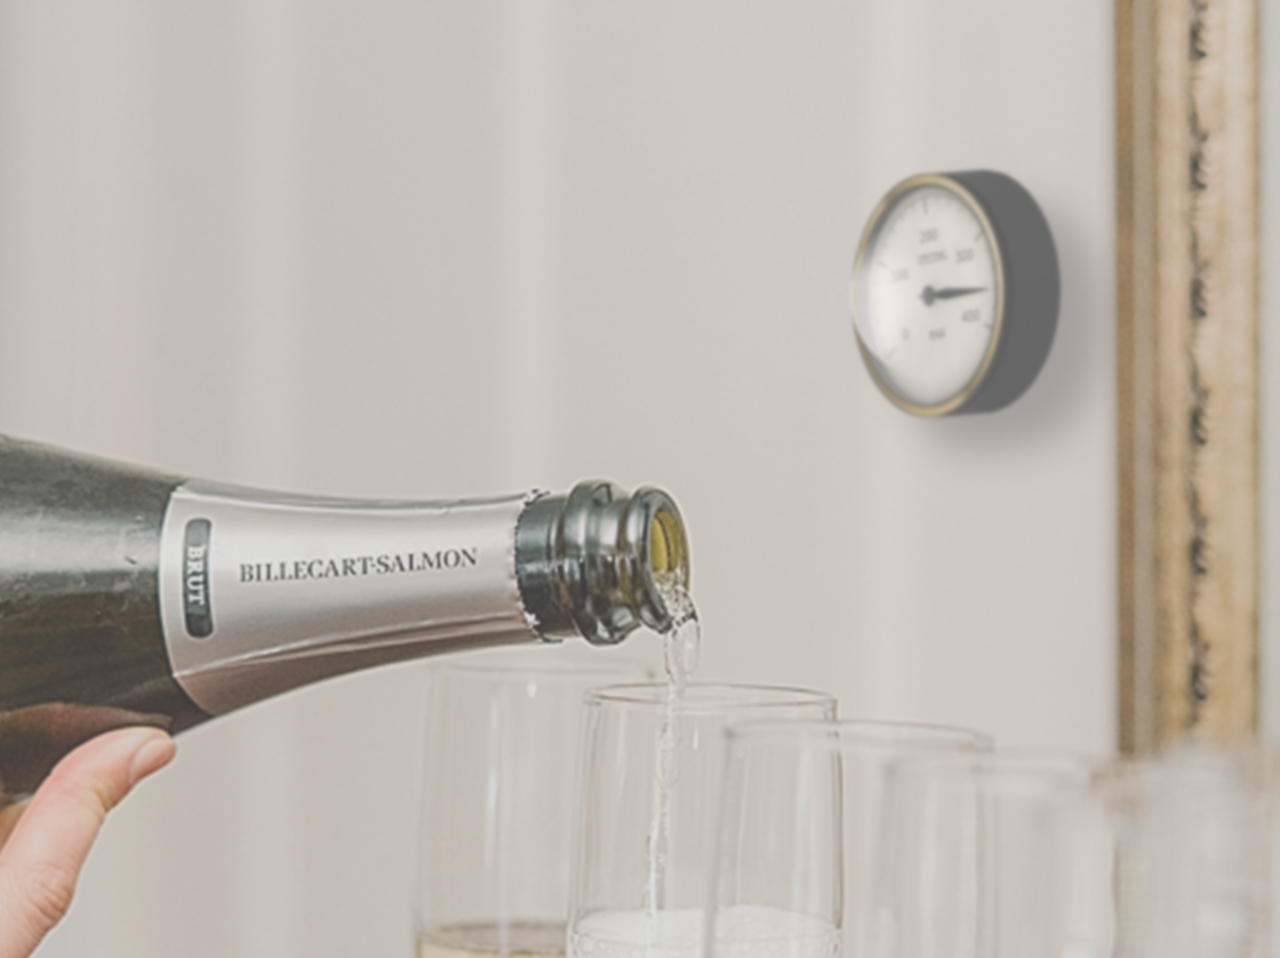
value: **360** bar
